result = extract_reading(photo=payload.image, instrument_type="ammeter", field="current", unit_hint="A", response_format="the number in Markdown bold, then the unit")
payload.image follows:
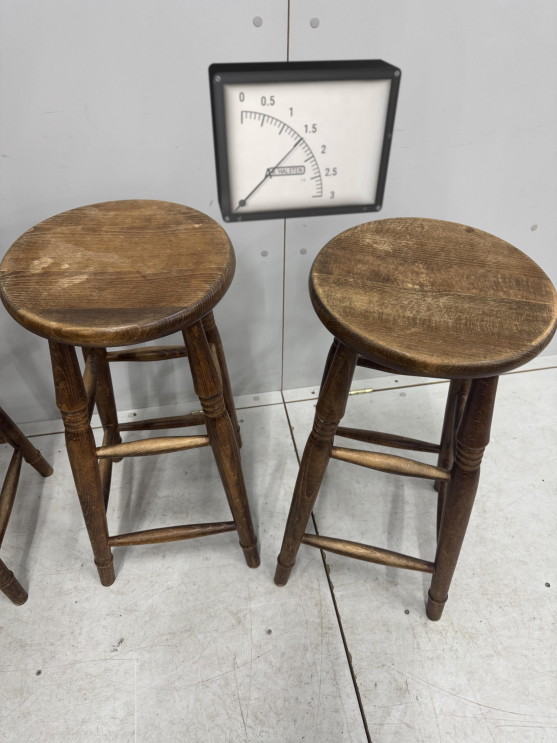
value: **1.5** A
